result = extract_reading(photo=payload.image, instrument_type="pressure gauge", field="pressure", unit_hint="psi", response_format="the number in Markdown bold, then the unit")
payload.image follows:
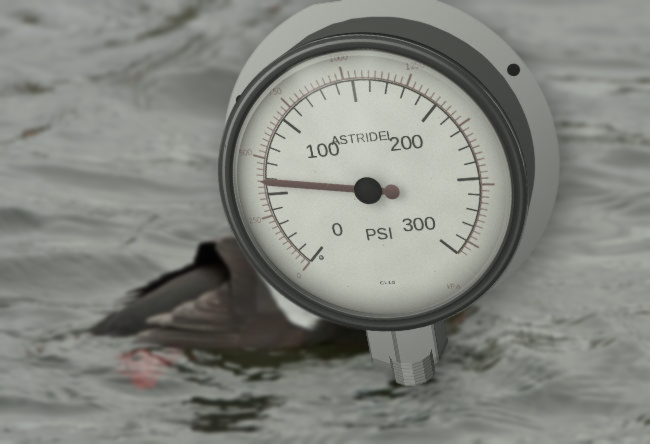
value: **60** psi
